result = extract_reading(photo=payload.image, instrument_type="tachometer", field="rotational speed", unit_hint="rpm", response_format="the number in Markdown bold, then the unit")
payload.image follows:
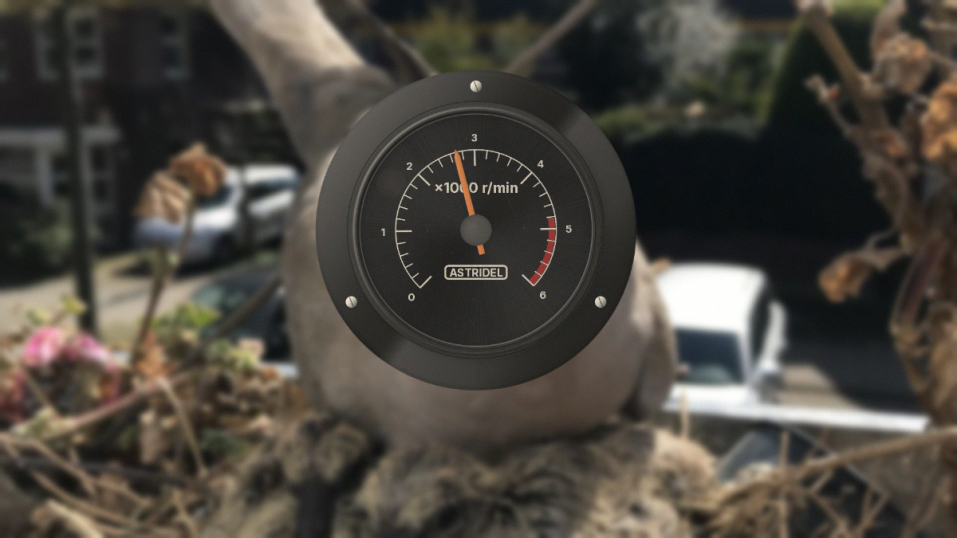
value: **2700** rpm
